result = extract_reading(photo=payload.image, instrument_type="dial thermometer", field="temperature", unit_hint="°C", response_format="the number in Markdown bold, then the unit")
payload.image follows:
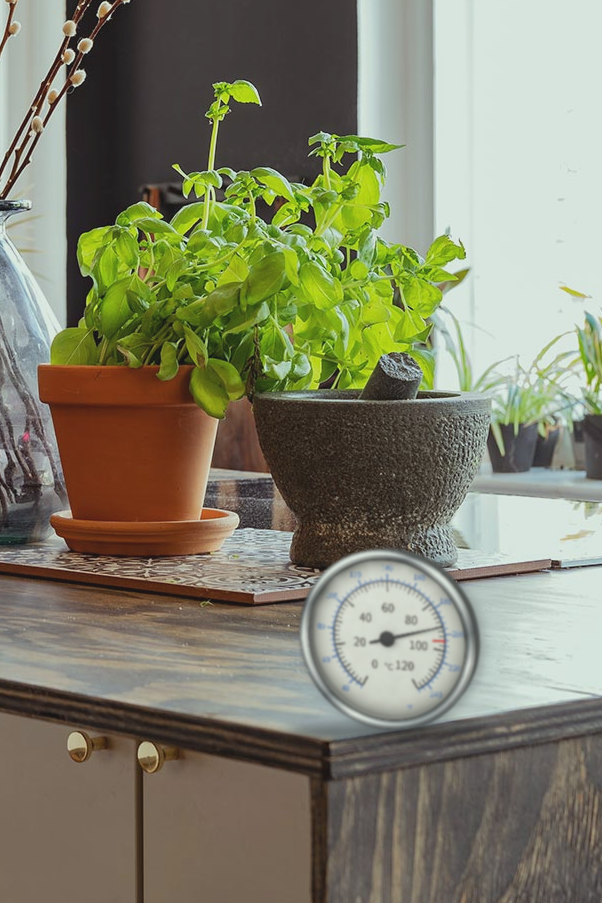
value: **90** °C
